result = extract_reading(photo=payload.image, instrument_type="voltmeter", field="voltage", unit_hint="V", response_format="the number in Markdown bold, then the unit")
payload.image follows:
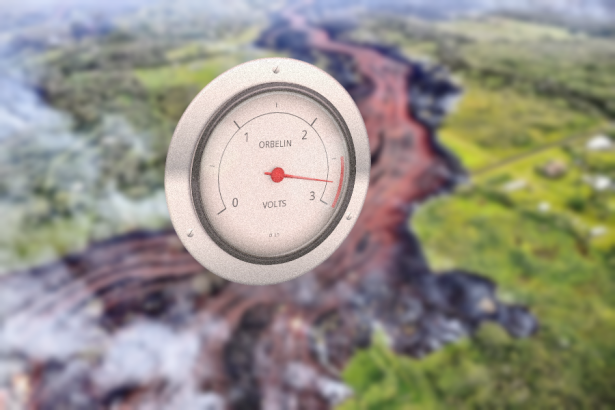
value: **2.75** V
